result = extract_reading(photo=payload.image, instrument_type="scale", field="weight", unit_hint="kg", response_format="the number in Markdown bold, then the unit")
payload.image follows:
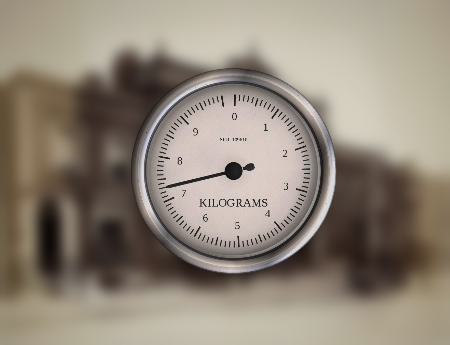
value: **7.3** kg
